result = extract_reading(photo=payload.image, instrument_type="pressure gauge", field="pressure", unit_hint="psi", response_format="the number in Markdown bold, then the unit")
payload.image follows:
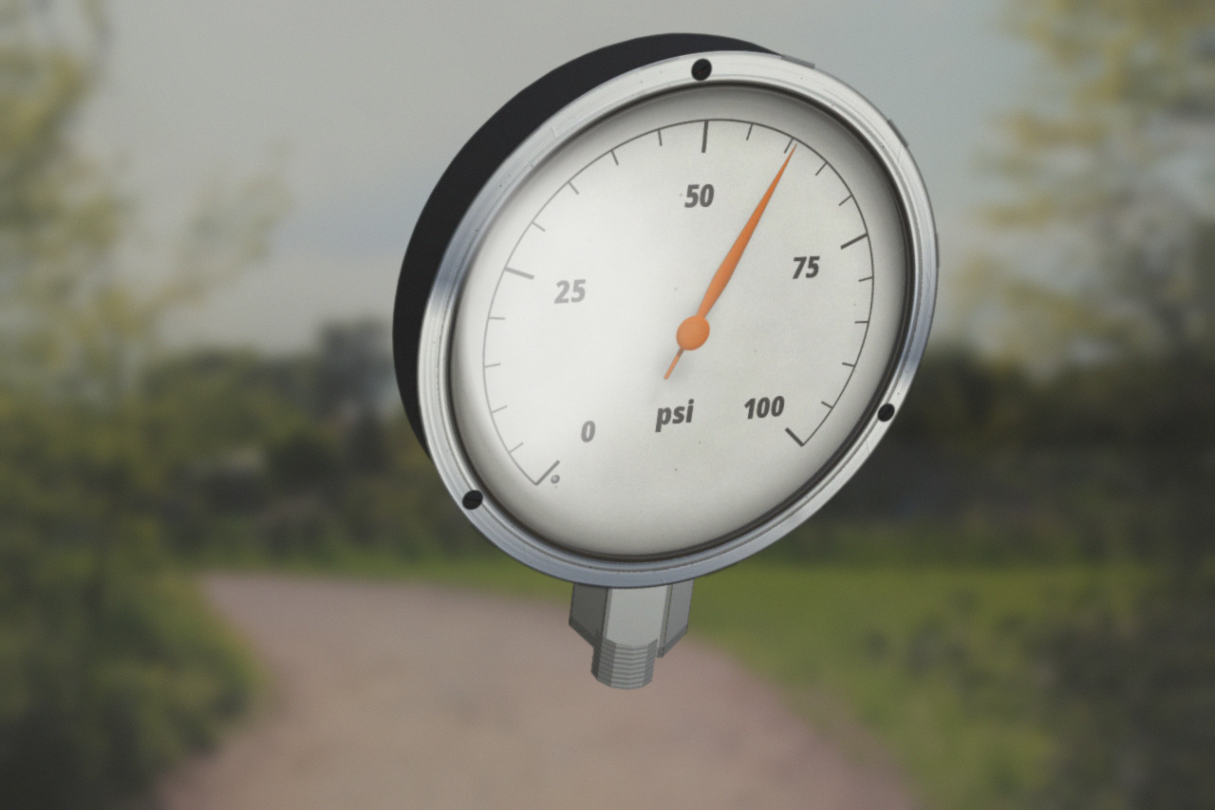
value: **60** psi
